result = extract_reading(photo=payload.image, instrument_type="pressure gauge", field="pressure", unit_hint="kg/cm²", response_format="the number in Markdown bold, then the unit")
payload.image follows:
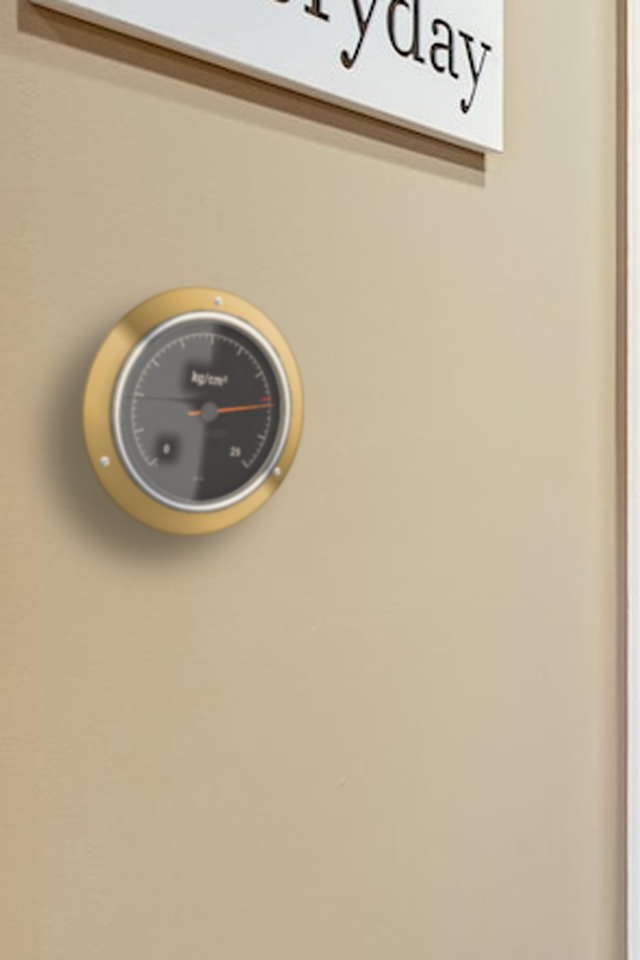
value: **20** kg/cm²
